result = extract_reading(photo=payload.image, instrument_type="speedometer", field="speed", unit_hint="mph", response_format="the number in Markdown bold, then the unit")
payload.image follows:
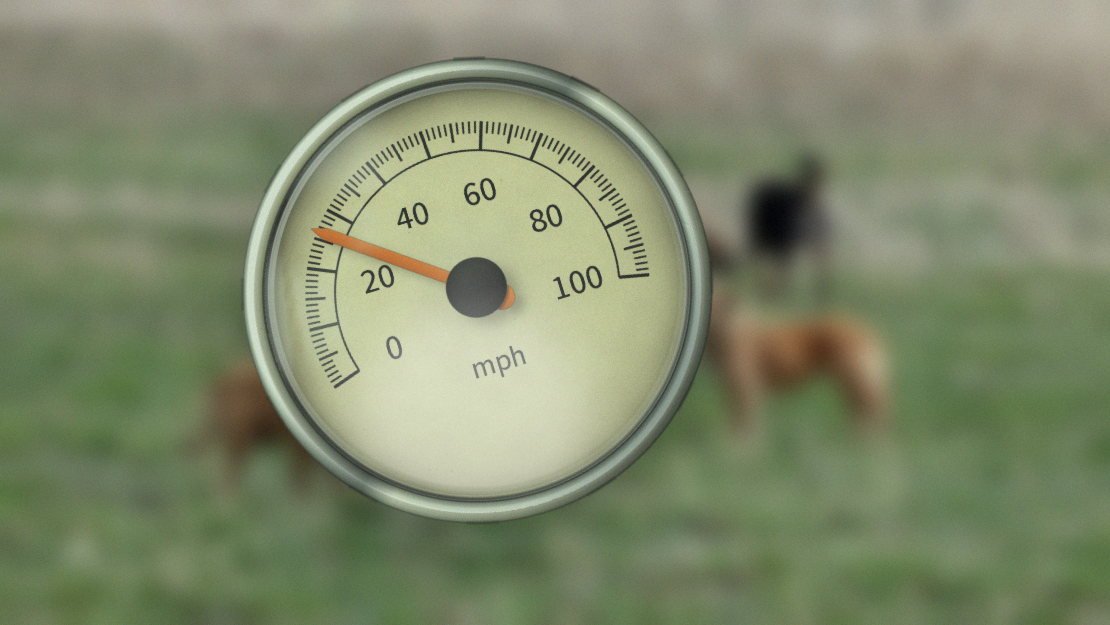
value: **26** mph
